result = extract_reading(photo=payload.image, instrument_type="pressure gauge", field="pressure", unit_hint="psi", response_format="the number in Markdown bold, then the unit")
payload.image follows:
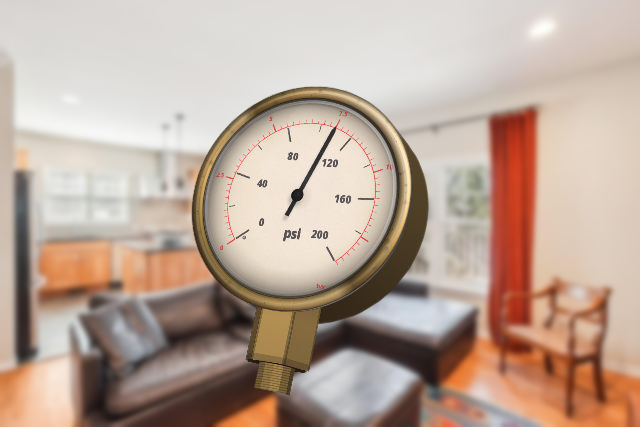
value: **110** psi
